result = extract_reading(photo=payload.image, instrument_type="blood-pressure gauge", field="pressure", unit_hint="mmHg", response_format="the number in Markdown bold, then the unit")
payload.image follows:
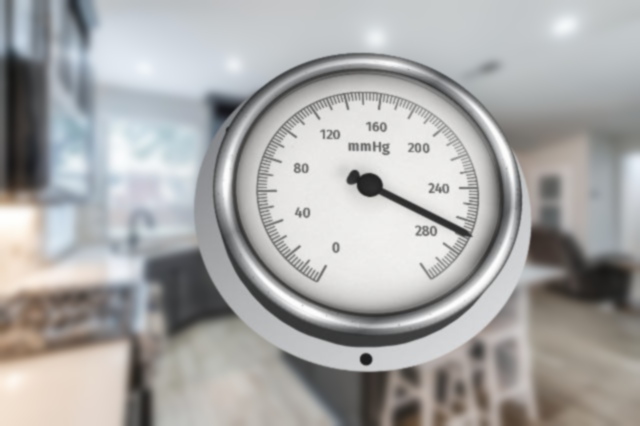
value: **270** mmHg
